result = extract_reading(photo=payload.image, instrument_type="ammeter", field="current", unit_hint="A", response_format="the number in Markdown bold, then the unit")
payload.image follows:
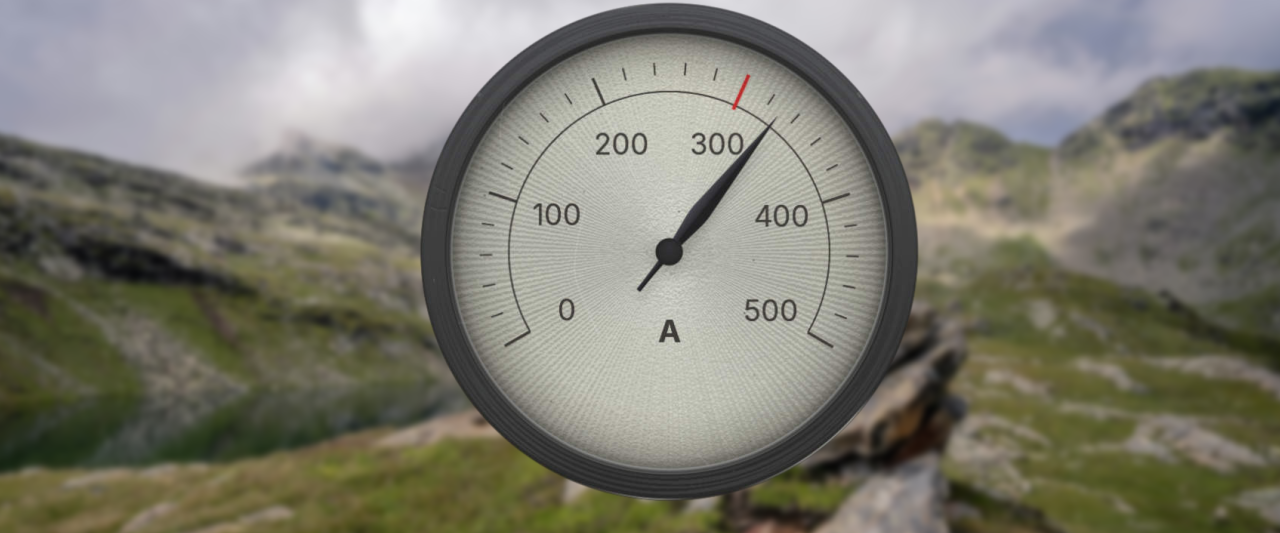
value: **330** A
